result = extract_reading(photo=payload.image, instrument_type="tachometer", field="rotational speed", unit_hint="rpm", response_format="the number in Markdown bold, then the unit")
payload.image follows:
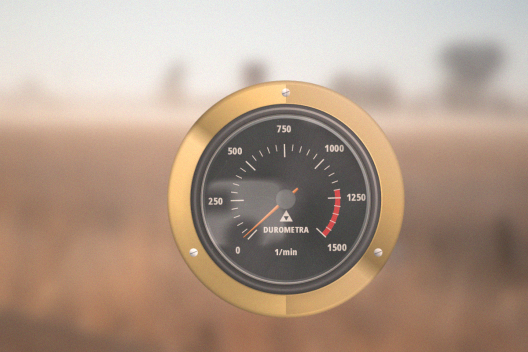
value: **25** rpm
